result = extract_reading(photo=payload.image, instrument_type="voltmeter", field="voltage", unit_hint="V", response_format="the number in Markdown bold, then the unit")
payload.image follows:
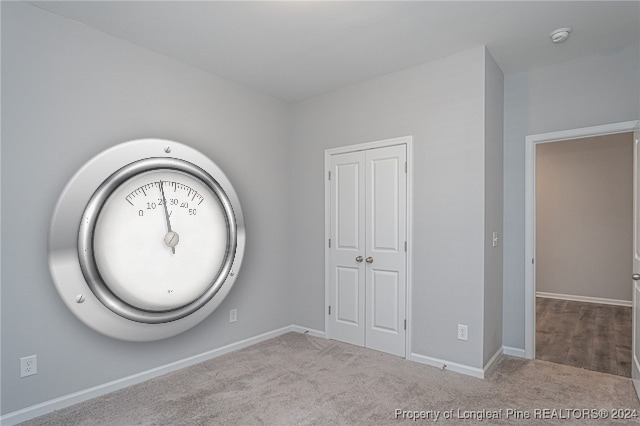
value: **20** V
